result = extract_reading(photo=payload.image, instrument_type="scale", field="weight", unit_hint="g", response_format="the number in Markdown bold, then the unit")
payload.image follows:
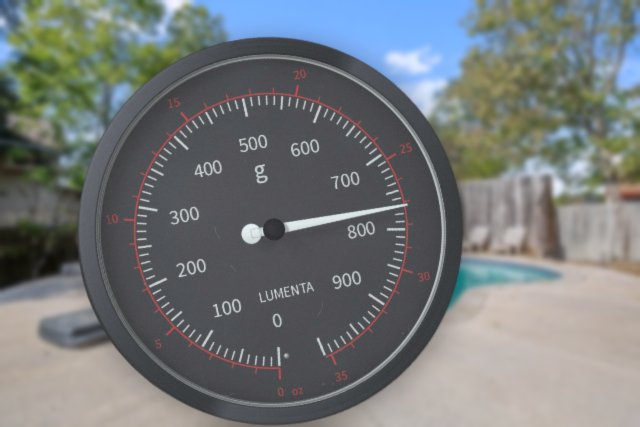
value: **770** g
